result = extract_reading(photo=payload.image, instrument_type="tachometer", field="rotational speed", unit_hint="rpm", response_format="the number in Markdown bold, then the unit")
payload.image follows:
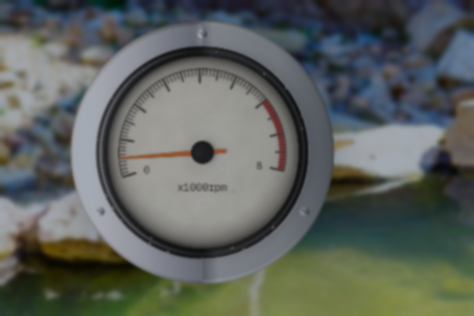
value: **500** rpm
